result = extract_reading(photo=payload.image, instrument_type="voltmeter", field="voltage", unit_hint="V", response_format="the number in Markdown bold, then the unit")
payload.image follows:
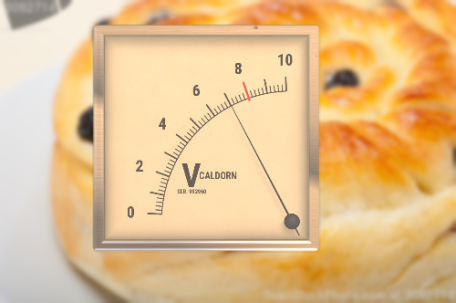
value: **7** V
